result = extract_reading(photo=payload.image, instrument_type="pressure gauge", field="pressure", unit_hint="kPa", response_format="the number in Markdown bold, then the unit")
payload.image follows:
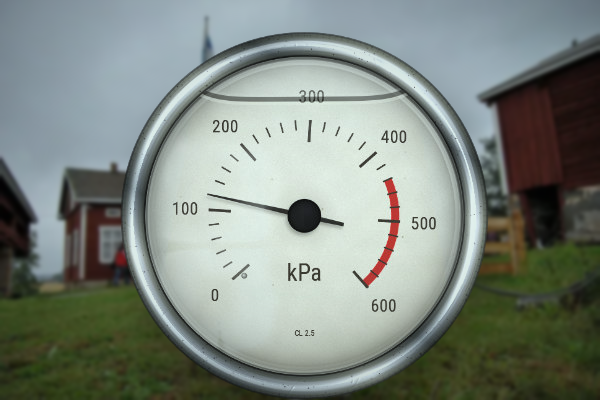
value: **120** kPa
